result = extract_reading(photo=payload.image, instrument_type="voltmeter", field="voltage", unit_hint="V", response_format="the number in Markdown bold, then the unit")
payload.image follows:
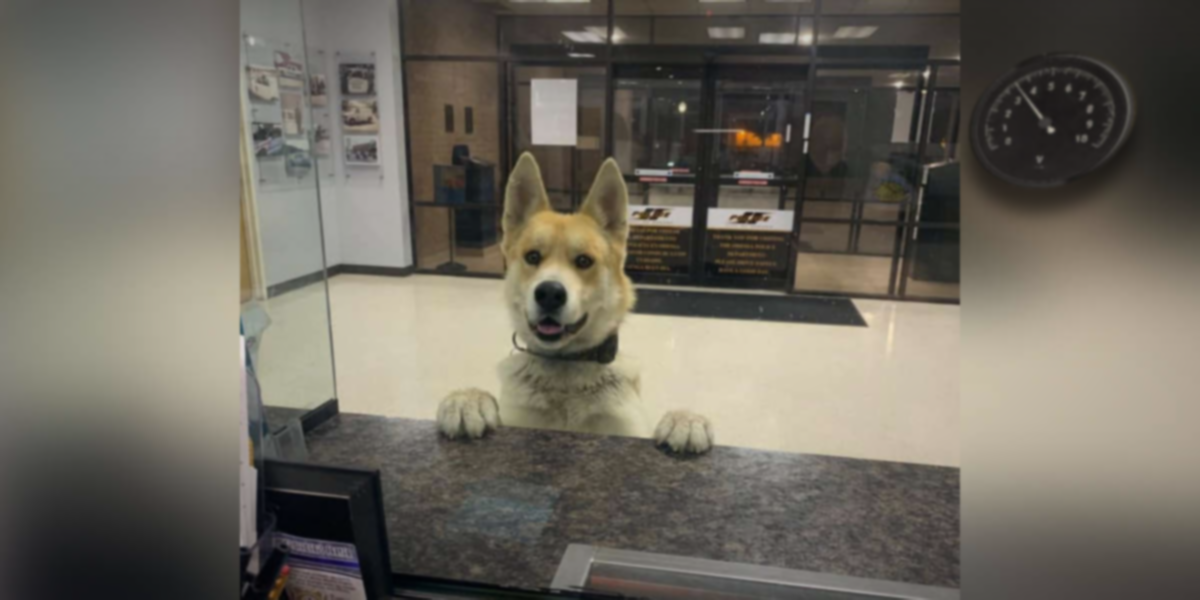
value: **3.5** V
